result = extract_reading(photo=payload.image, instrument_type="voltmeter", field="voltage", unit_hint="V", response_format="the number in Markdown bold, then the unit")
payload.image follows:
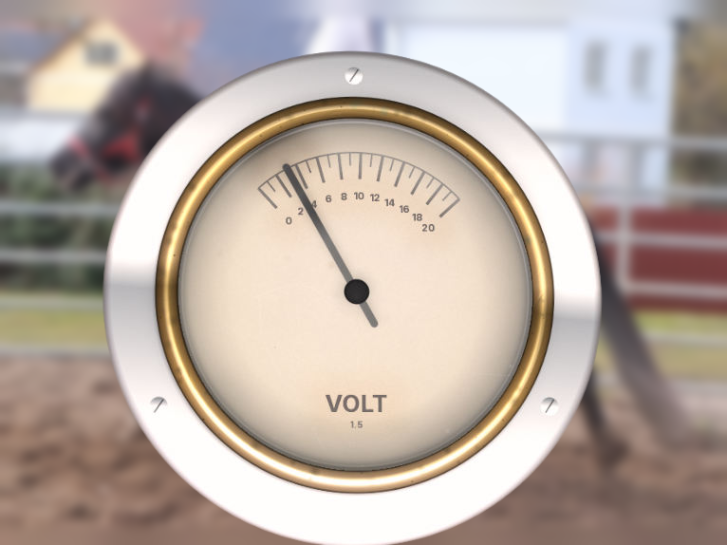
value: **3** V
